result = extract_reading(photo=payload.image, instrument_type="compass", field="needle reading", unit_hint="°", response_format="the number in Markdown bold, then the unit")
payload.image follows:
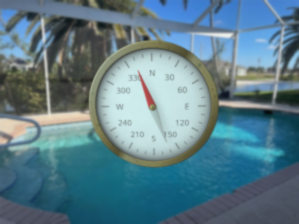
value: **340** °
